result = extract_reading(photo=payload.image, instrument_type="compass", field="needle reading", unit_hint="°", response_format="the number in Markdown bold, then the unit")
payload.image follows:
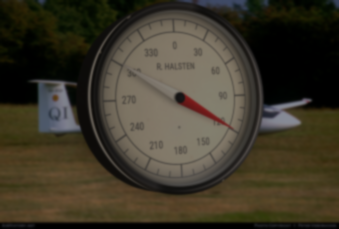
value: **120** °
